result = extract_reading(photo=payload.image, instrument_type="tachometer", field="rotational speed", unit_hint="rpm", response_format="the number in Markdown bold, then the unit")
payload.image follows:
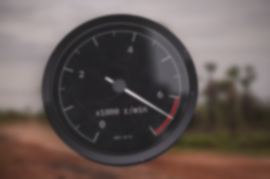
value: **6500** rpm
